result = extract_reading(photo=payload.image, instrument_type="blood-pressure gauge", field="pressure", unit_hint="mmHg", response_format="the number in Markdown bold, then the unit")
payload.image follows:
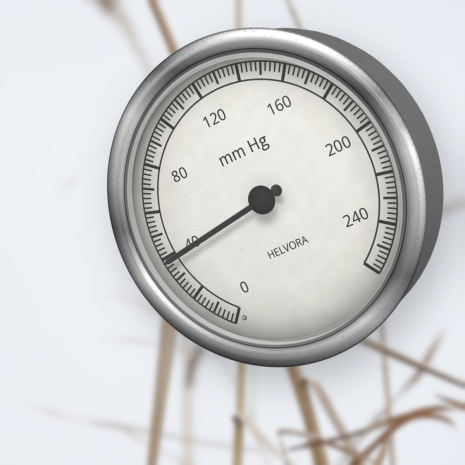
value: **38** mmHg
